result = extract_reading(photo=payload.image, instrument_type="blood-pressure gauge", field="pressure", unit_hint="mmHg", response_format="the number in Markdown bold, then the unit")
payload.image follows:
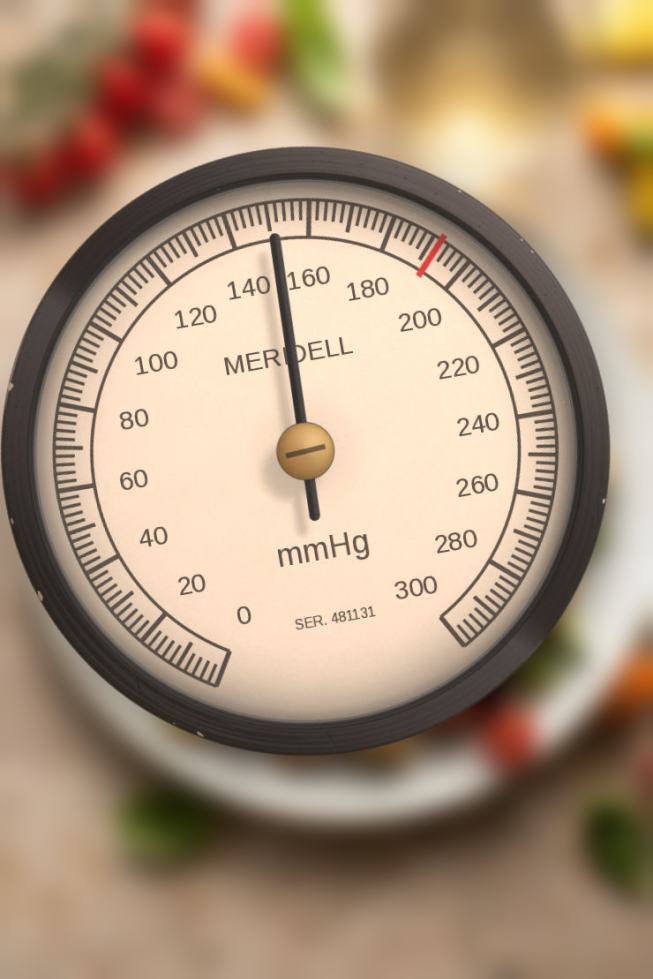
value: **151** mmHg
